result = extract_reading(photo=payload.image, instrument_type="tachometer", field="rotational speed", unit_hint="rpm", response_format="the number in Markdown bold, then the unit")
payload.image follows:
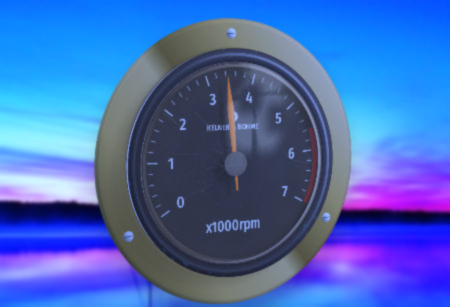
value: **3400** rpm
